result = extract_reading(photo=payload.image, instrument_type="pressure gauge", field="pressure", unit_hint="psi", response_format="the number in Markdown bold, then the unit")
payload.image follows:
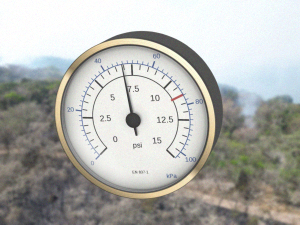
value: **7** psi
